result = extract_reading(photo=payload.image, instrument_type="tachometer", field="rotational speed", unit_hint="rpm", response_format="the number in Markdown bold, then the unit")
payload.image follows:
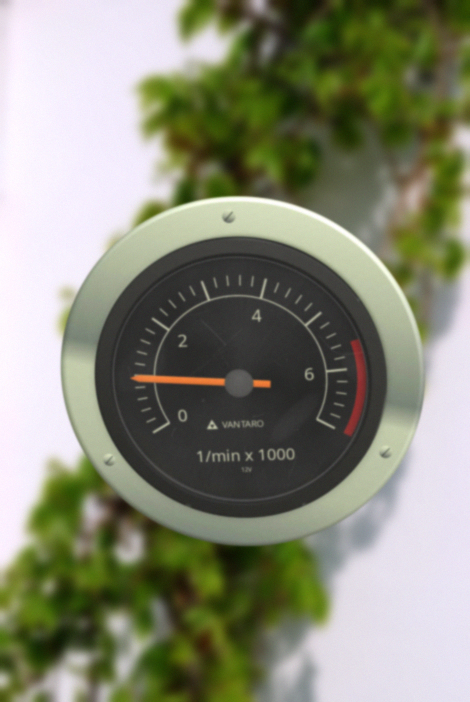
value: **1000** rpm
